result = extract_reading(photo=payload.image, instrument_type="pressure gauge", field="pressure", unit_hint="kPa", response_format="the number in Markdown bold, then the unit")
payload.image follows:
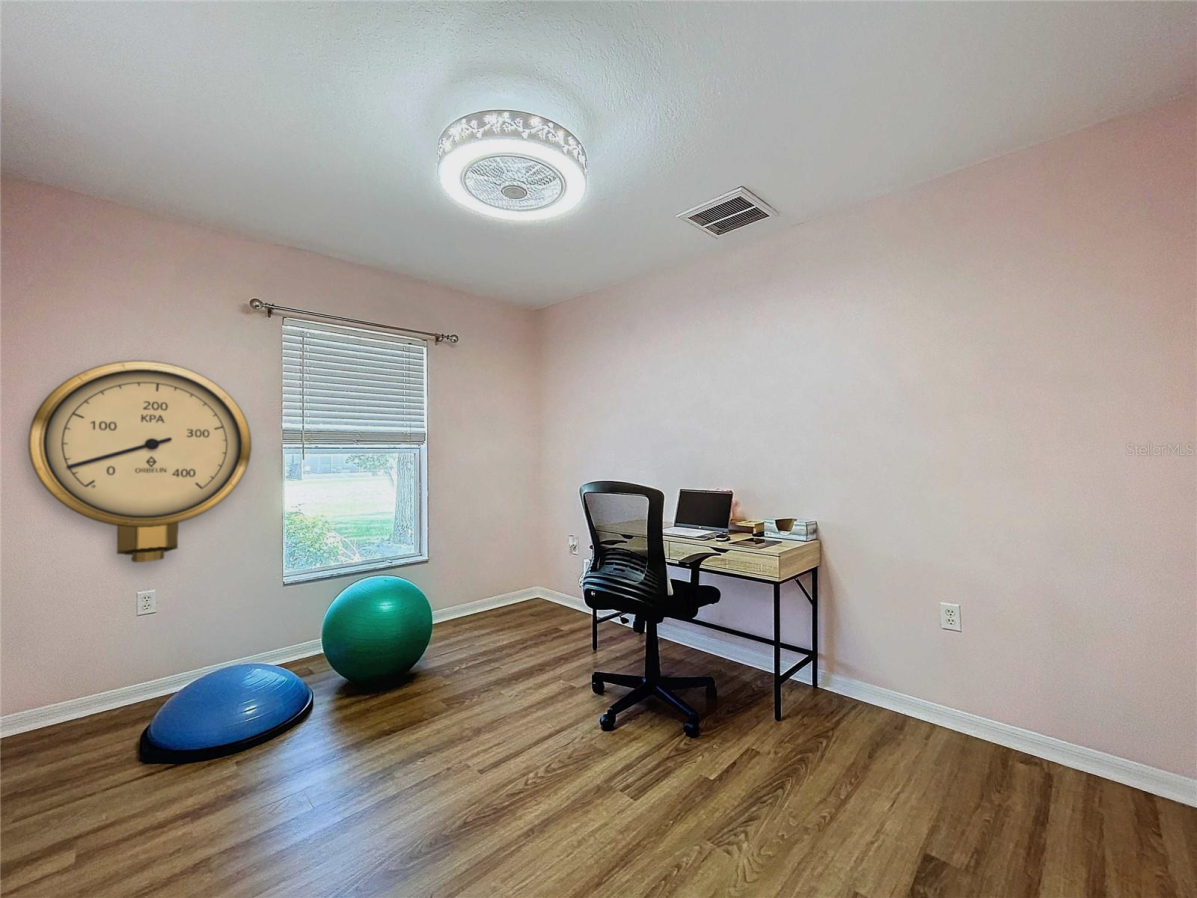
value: **30** kPa
